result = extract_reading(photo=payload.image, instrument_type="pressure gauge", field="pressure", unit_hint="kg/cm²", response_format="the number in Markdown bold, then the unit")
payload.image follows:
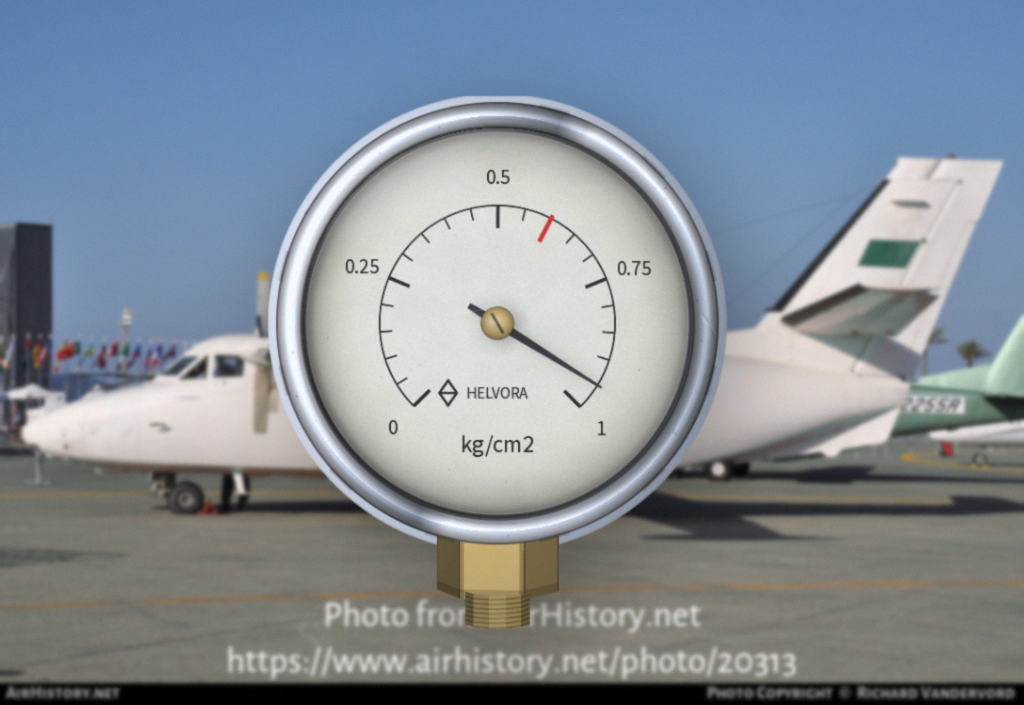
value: **0.95** kg/cm²
